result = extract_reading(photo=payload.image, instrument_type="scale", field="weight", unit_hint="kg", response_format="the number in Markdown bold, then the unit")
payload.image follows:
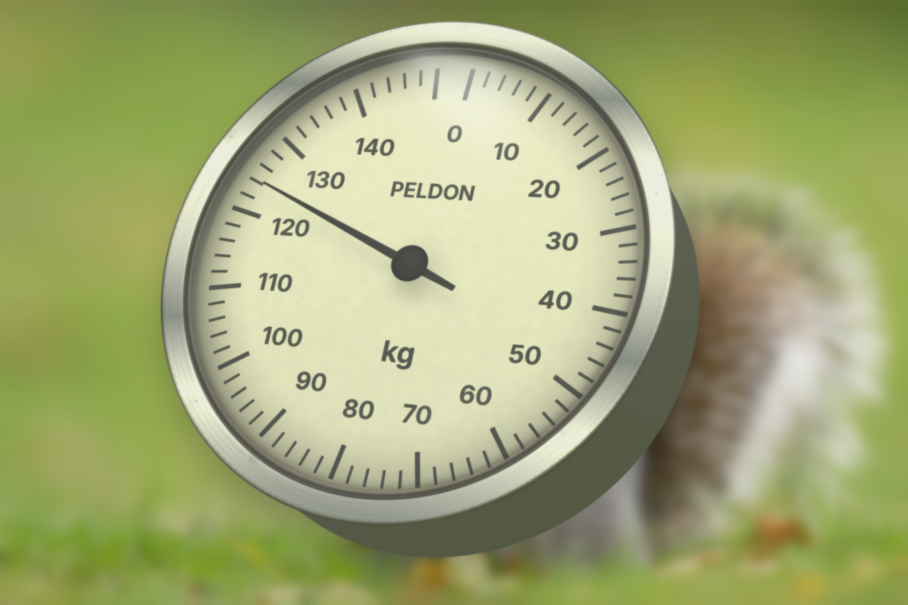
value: **124** kg
